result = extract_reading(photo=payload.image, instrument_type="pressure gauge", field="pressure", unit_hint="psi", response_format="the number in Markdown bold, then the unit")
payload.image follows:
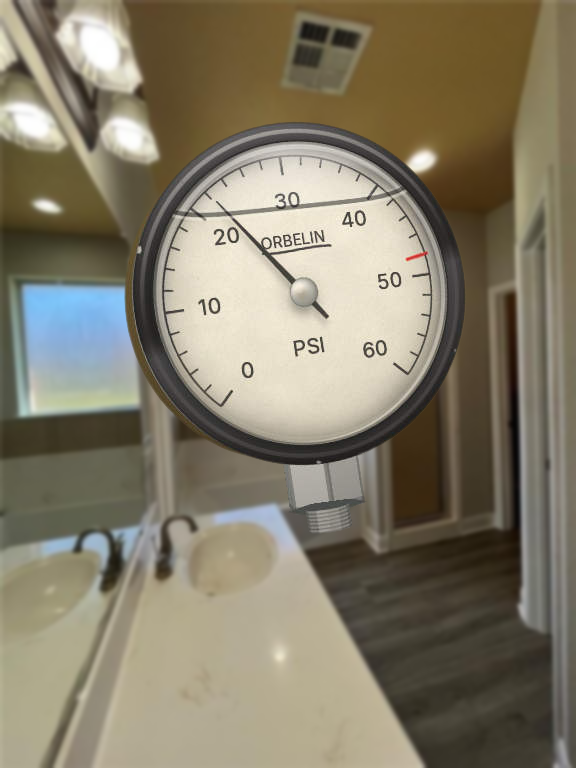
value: **22** psi
